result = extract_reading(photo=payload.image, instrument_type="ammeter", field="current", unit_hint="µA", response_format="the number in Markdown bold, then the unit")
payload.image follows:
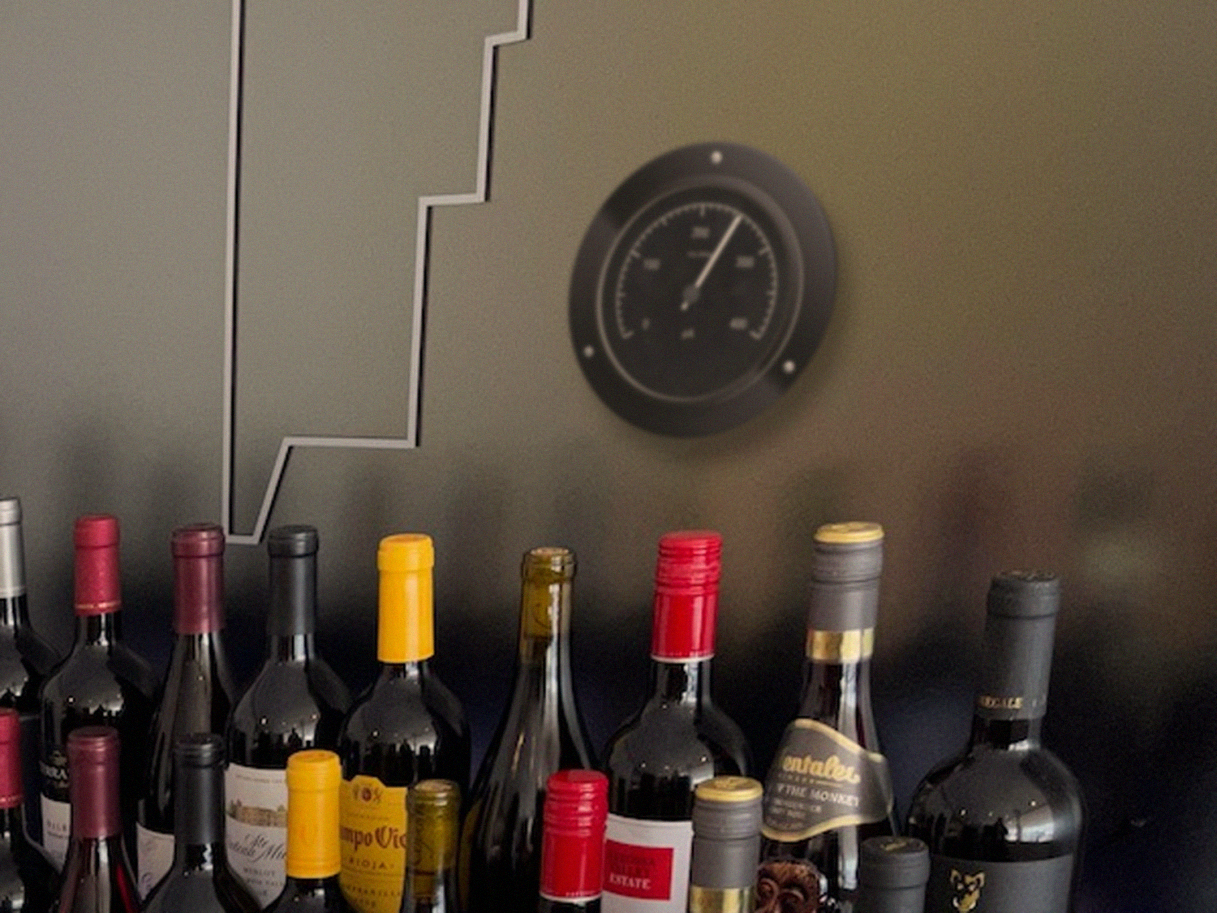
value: **250** µA
